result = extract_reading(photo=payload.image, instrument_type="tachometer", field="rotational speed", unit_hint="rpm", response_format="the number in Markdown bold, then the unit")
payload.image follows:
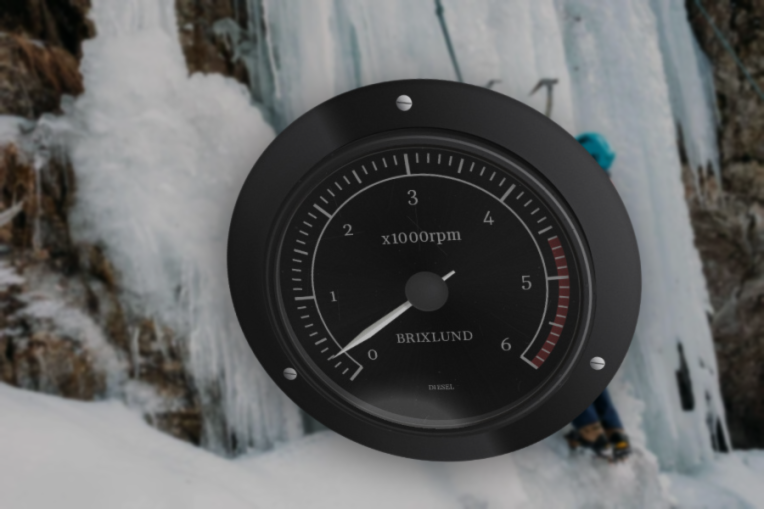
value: **300** rpm
